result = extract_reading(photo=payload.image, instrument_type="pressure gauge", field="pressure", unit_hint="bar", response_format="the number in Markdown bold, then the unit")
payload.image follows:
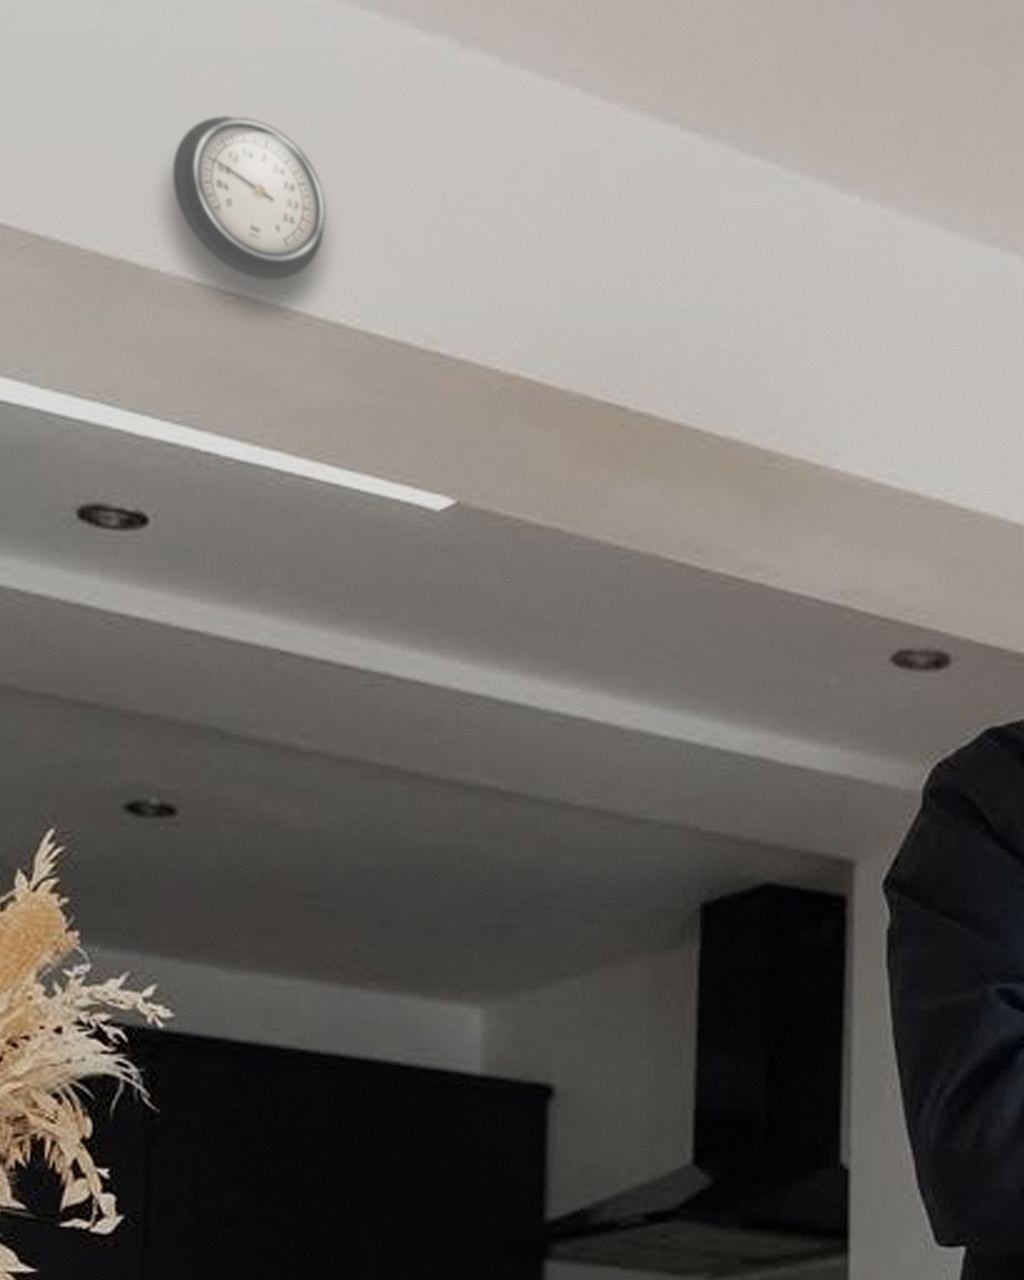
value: **0.8** bar
